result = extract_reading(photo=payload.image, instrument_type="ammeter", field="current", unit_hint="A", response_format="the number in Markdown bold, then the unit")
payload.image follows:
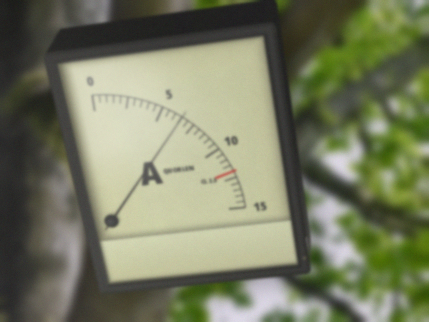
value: **6.5** A
